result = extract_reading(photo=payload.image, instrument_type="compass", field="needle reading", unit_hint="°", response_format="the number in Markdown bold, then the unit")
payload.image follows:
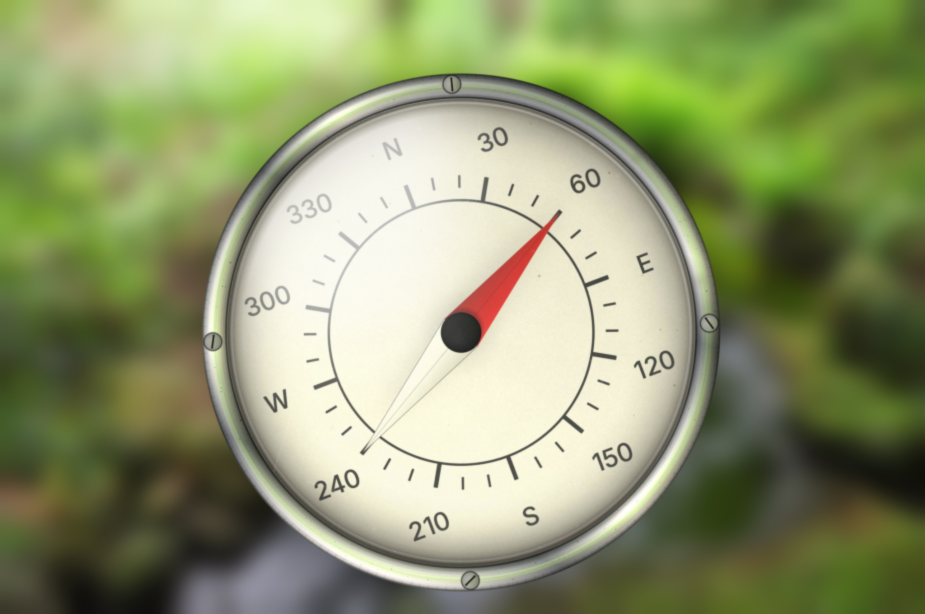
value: **60** °
